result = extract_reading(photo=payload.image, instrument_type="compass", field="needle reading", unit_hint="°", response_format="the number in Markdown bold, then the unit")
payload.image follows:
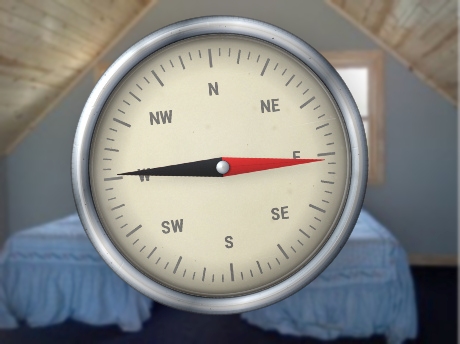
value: **92.5** °
